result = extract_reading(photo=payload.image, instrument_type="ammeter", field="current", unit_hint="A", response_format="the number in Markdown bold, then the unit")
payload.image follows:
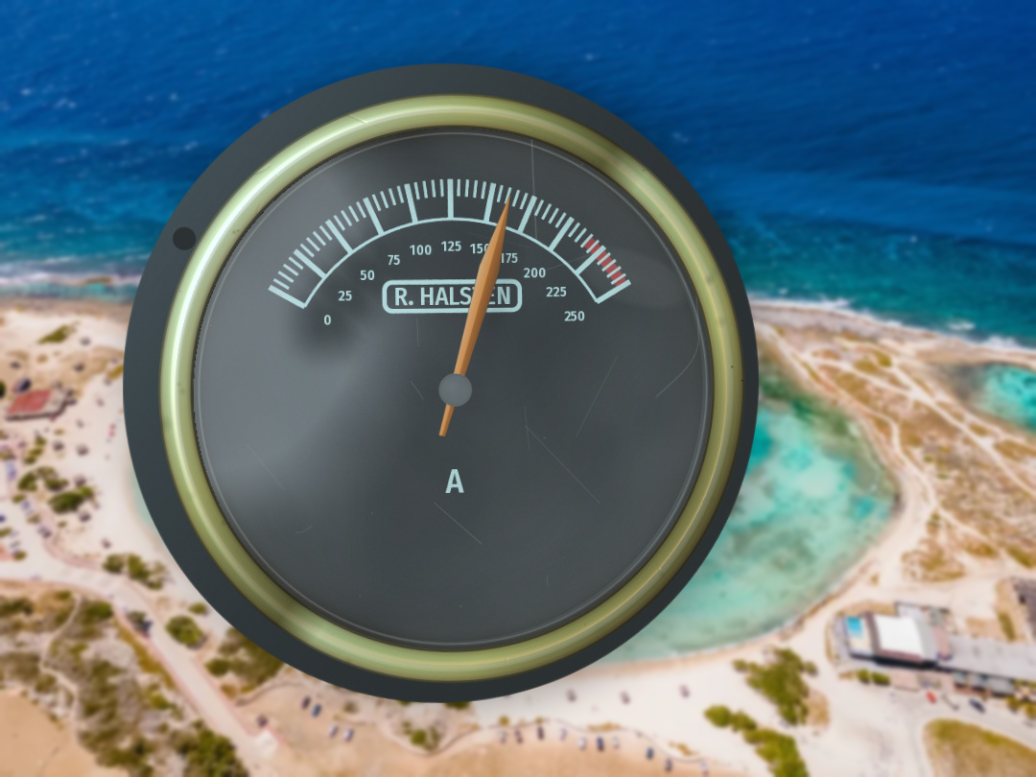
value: **160** A
